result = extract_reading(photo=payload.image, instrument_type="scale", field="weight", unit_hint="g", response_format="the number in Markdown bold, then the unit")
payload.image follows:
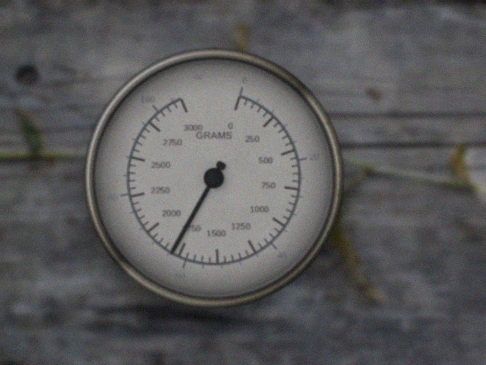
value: **1800** g
